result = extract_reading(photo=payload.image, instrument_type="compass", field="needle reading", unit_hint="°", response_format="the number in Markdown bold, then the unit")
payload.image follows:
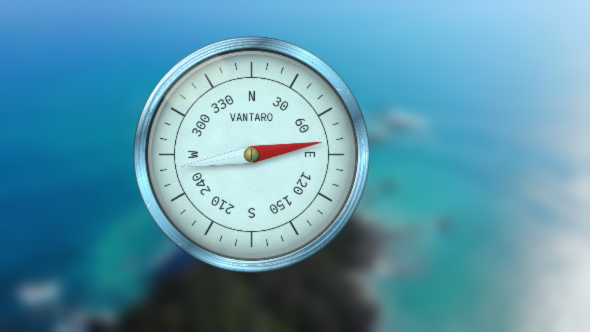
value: **80** °
